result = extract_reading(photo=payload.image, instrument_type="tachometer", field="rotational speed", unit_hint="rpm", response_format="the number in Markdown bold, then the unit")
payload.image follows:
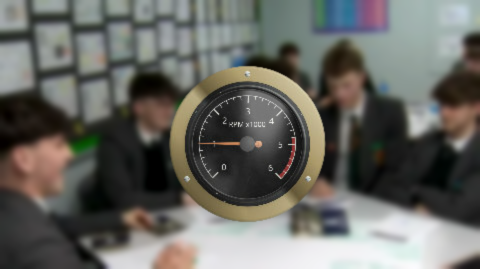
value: **1000** rpm
